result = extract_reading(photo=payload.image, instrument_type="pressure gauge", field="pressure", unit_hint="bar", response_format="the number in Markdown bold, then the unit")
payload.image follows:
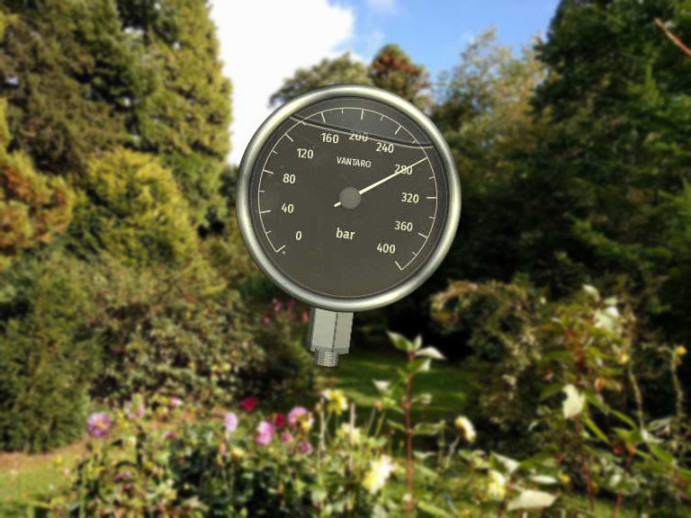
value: **280** bar
